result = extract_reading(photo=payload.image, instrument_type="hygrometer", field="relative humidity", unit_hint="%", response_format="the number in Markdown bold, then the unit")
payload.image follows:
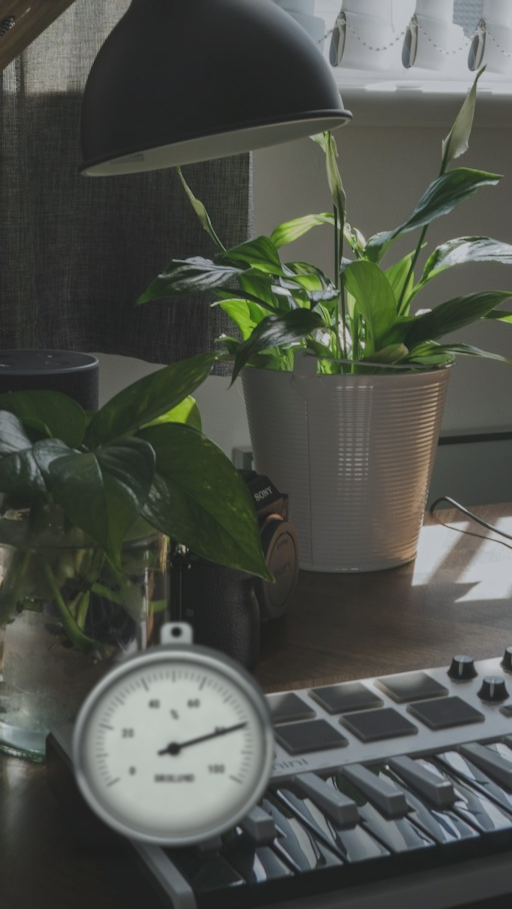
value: **80** %
